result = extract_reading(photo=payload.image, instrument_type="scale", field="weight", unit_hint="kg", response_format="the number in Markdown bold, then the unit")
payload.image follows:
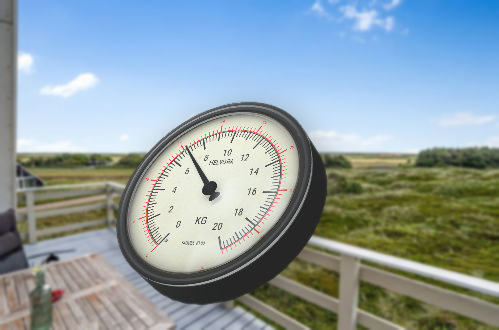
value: **7** kg
